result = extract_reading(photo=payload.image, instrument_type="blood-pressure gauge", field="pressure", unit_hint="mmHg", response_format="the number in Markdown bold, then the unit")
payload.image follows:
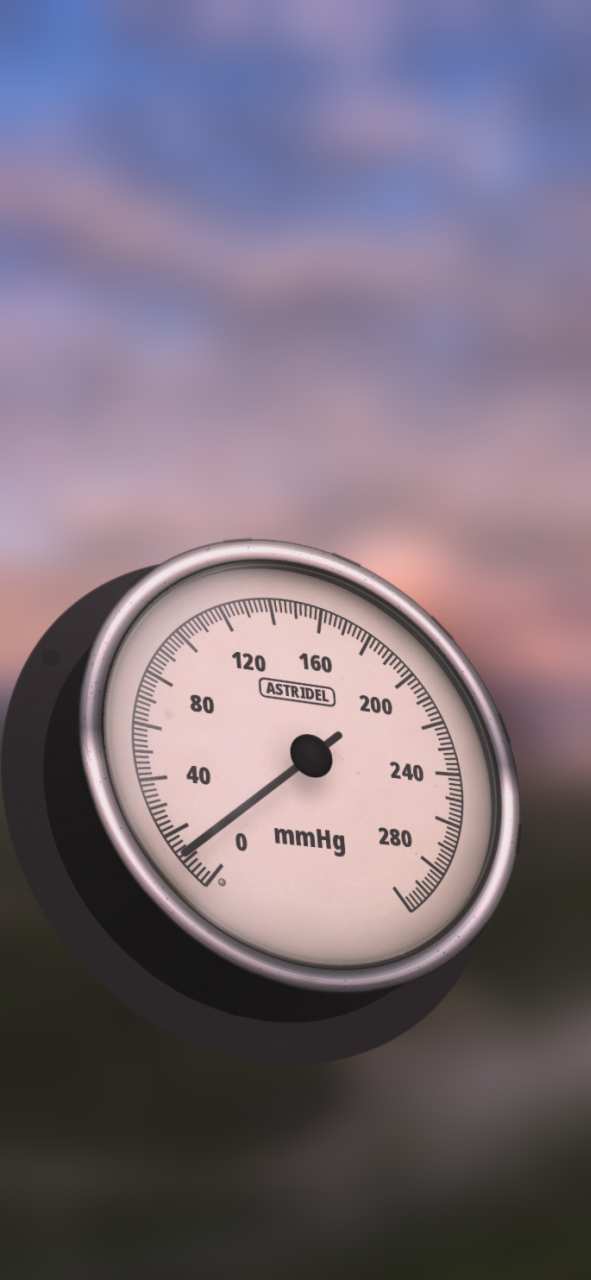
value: **12** mmHg
